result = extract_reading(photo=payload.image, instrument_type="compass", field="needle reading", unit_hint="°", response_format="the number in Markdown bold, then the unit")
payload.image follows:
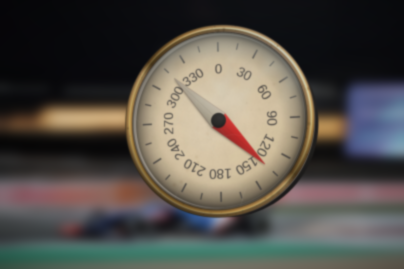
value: **135** °
